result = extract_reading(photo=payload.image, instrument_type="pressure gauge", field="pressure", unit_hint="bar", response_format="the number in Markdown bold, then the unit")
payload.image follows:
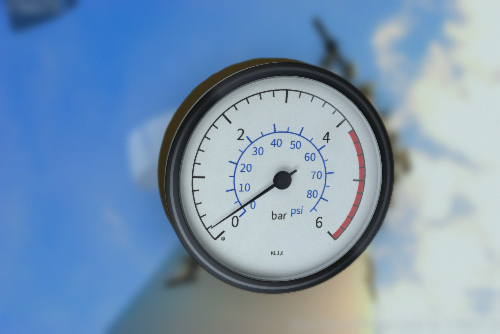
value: **0.2** bar
